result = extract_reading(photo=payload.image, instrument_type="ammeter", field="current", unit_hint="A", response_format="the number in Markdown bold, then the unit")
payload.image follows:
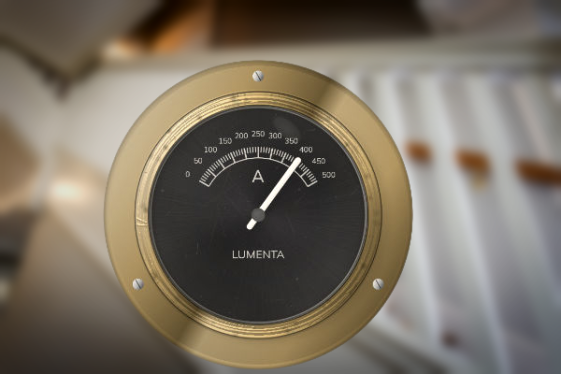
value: **400** A
